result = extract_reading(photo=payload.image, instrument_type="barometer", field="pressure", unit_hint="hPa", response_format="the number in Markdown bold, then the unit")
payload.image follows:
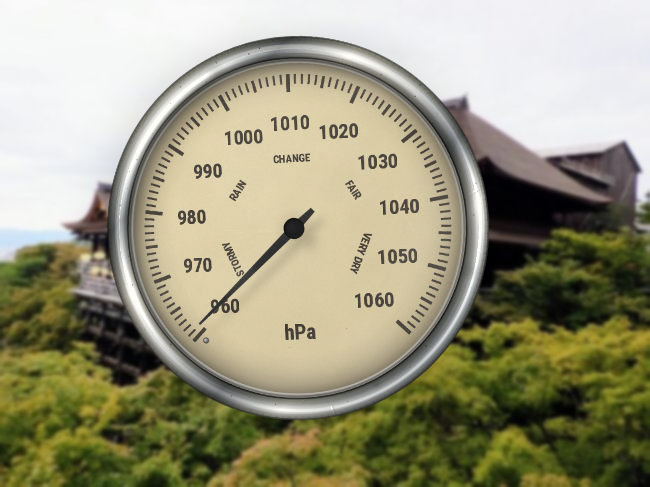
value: **961** hPa
